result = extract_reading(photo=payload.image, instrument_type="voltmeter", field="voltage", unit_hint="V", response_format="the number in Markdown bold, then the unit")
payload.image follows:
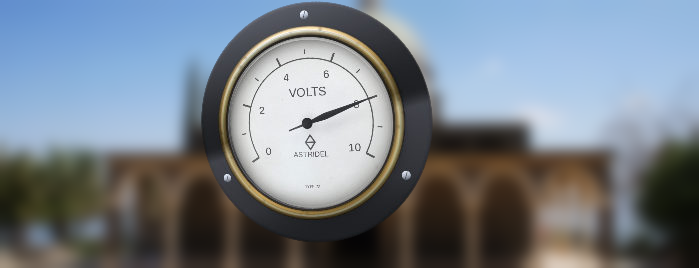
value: **8** V
